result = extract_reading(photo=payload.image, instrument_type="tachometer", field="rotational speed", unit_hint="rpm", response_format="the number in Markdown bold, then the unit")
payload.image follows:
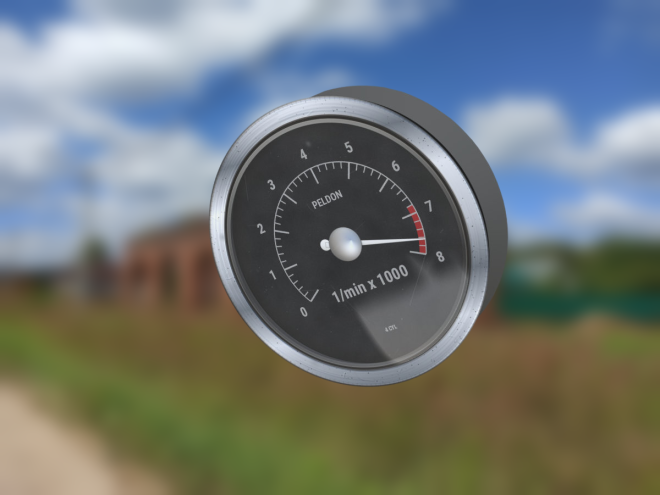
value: **7600** rpm
